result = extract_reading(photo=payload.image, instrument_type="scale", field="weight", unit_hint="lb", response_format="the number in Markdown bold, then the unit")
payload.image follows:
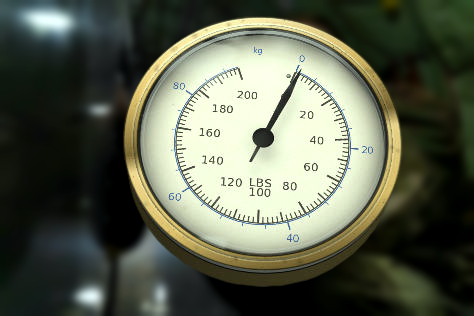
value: **2** lb
